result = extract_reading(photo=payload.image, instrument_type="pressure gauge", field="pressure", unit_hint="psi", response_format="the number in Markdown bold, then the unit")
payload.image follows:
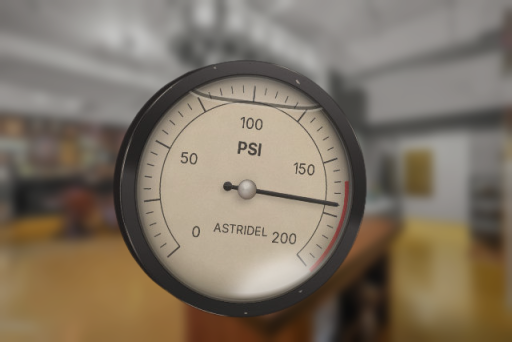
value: **170** psi
